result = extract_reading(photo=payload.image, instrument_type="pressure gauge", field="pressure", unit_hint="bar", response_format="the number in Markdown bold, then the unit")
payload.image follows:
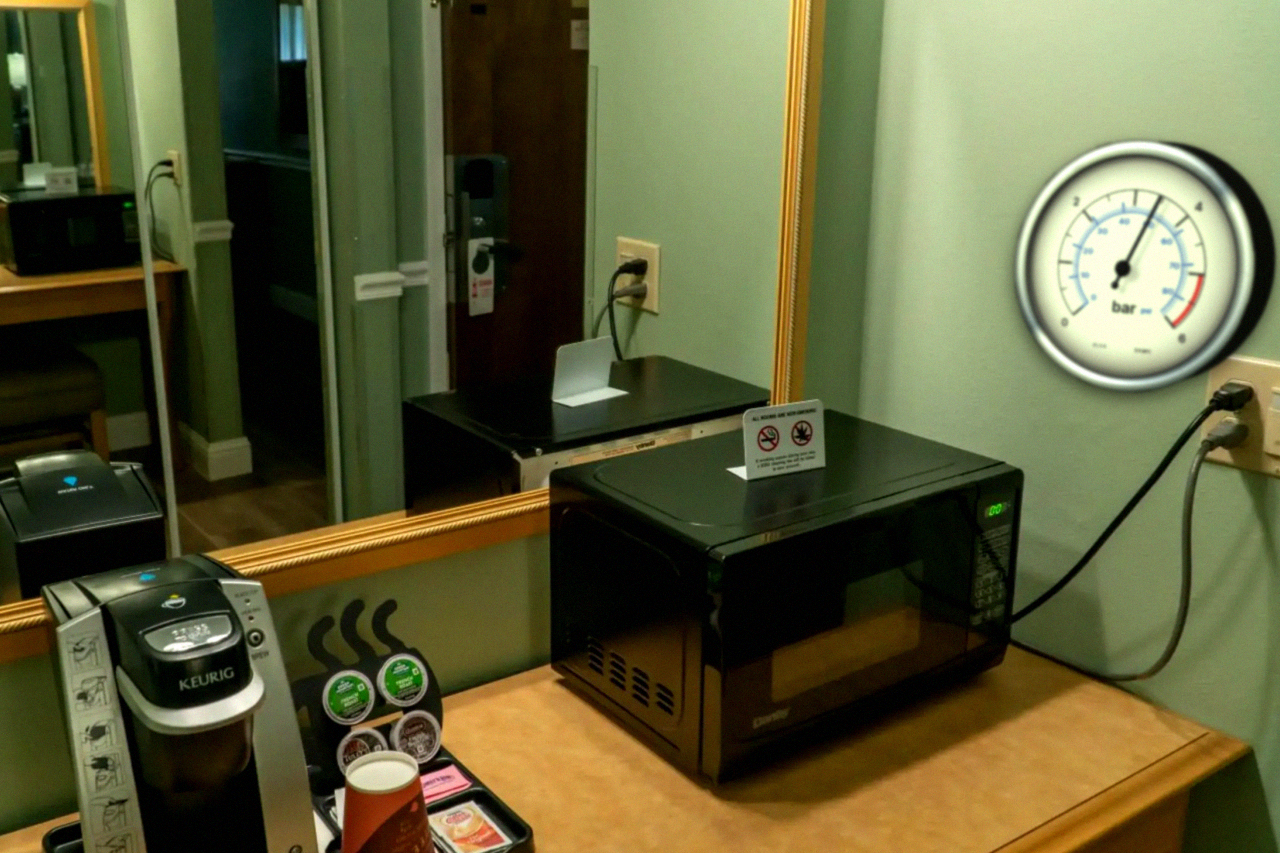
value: **3.5** bar
